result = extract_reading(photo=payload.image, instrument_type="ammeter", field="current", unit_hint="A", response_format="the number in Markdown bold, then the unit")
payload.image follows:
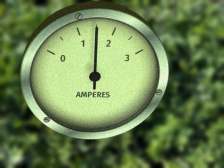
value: **1.5** A
